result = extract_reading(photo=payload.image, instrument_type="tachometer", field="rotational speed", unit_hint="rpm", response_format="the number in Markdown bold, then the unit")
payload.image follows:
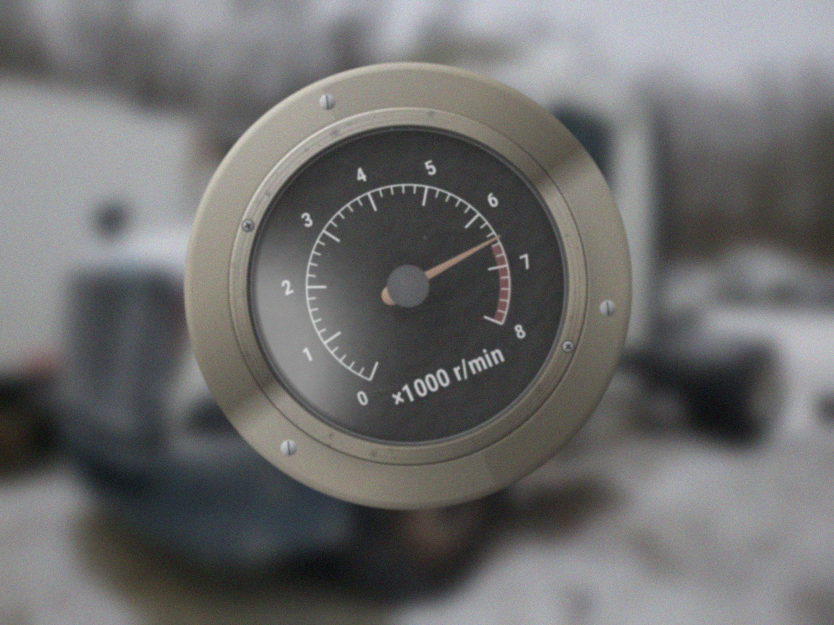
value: **6500** rpm
